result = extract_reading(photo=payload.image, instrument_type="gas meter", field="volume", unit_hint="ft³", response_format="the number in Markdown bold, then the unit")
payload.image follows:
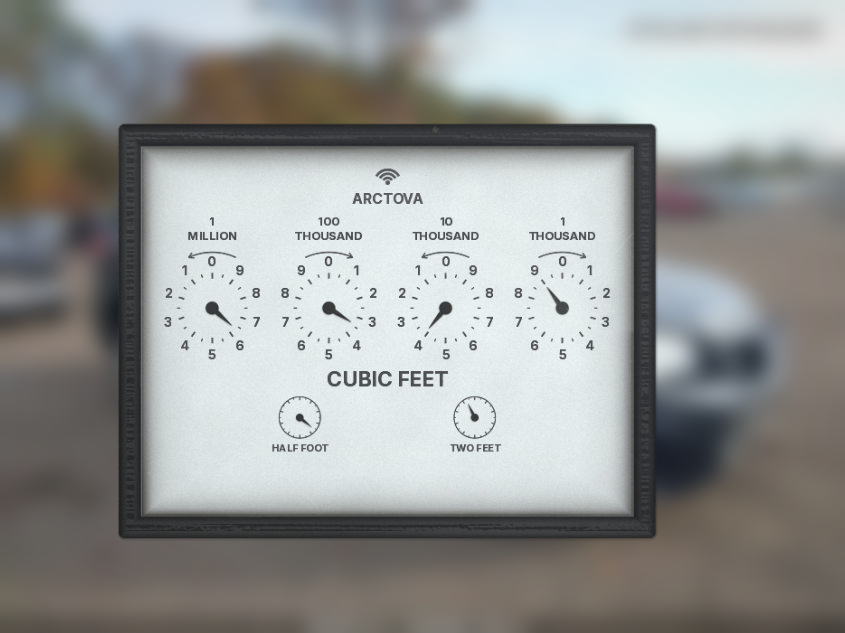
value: **633900** ft³
